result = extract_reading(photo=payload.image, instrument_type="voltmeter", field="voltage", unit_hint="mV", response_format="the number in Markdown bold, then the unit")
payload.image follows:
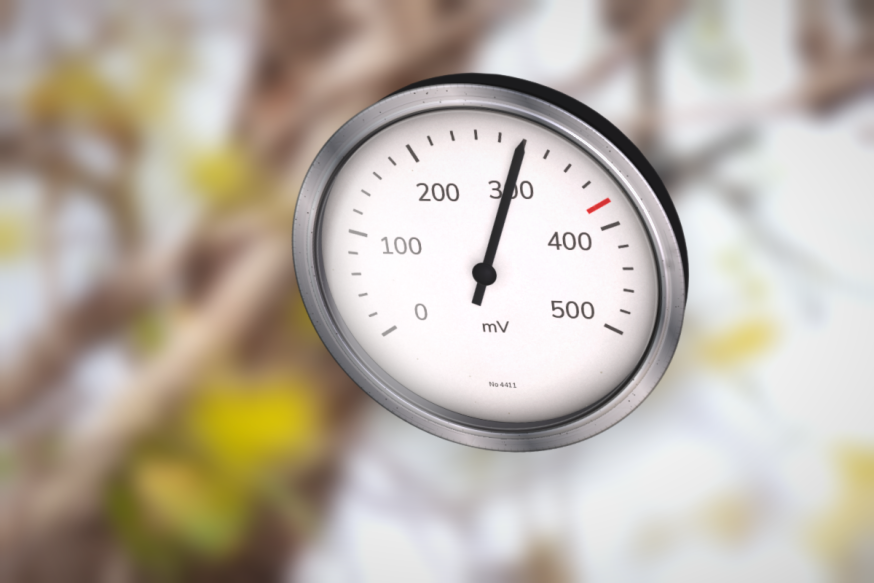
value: **300** mV
